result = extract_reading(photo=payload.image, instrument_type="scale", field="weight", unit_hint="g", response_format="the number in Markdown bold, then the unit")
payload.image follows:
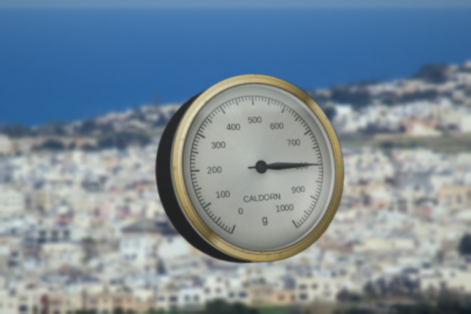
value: **800** g
